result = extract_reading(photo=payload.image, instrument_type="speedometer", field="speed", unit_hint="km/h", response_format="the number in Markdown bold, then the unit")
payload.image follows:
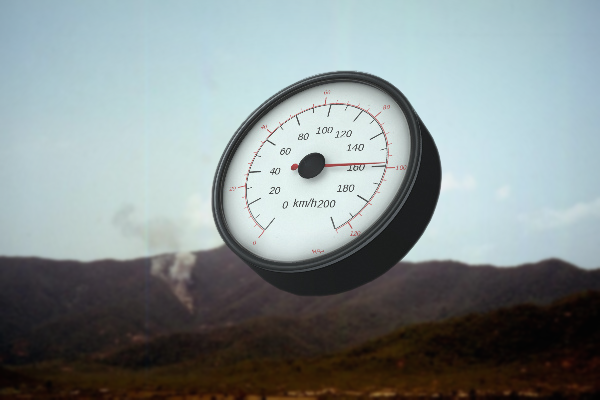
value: **160** km/h
